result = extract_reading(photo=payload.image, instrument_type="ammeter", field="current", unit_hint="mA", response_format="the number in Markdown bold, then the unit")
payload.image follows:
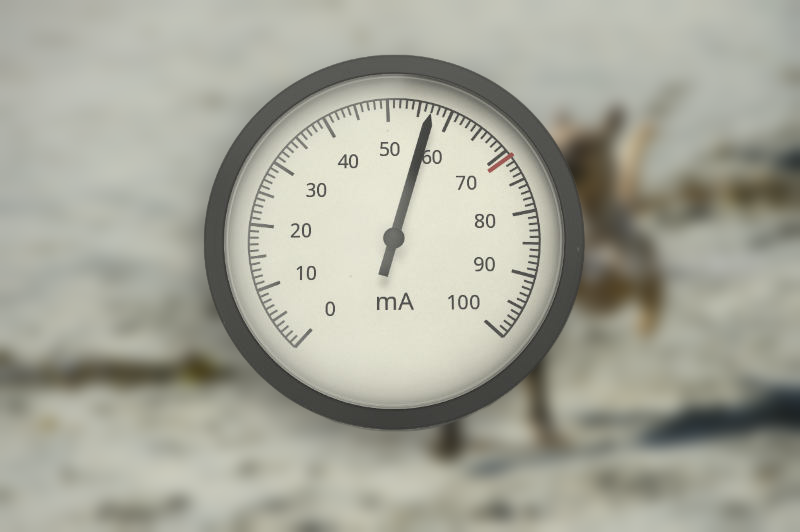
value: **57** mA
